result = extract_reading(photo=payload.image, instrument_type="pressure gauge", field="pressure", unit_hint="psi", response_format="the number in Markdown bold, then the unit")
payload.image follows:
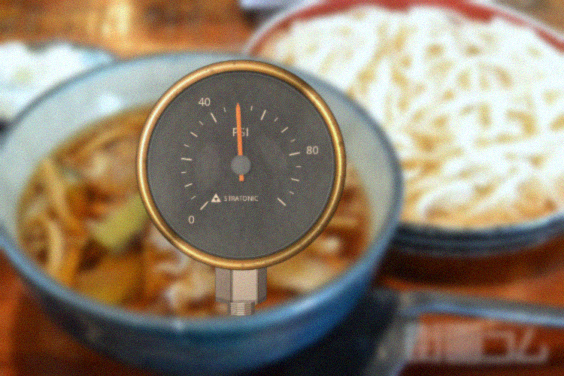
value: **50** psi
